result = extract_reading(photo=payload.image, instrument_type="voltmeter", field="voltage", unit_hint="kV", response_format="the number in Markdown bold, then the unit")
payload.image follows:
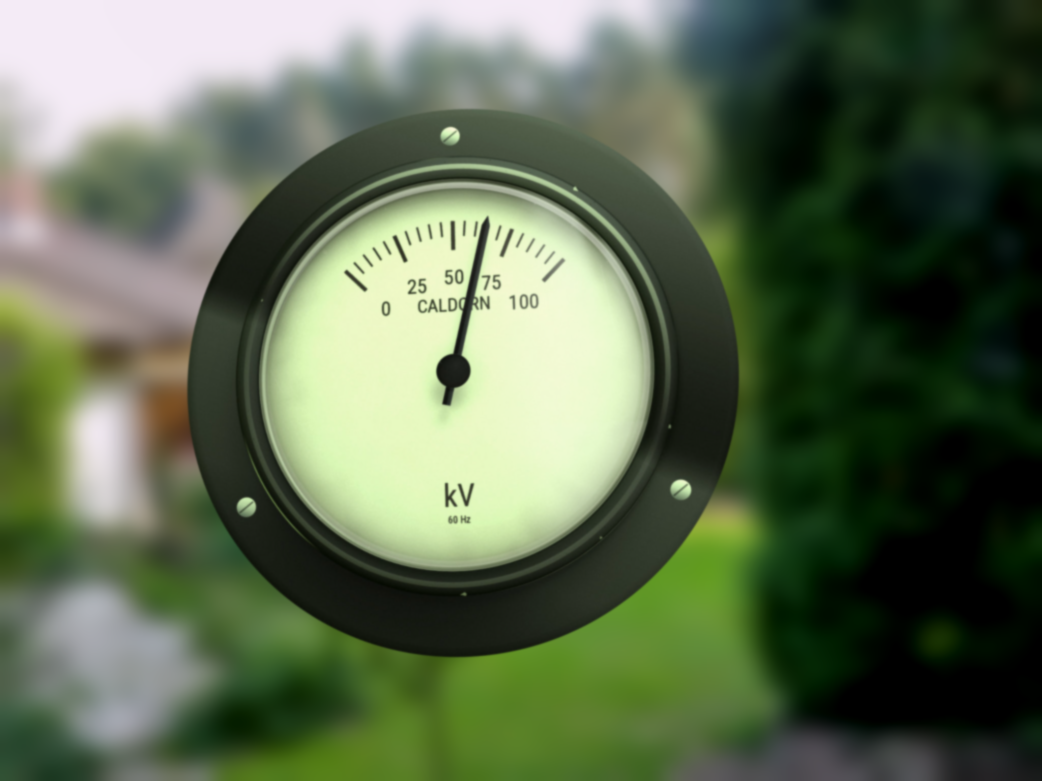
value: **65** kV
